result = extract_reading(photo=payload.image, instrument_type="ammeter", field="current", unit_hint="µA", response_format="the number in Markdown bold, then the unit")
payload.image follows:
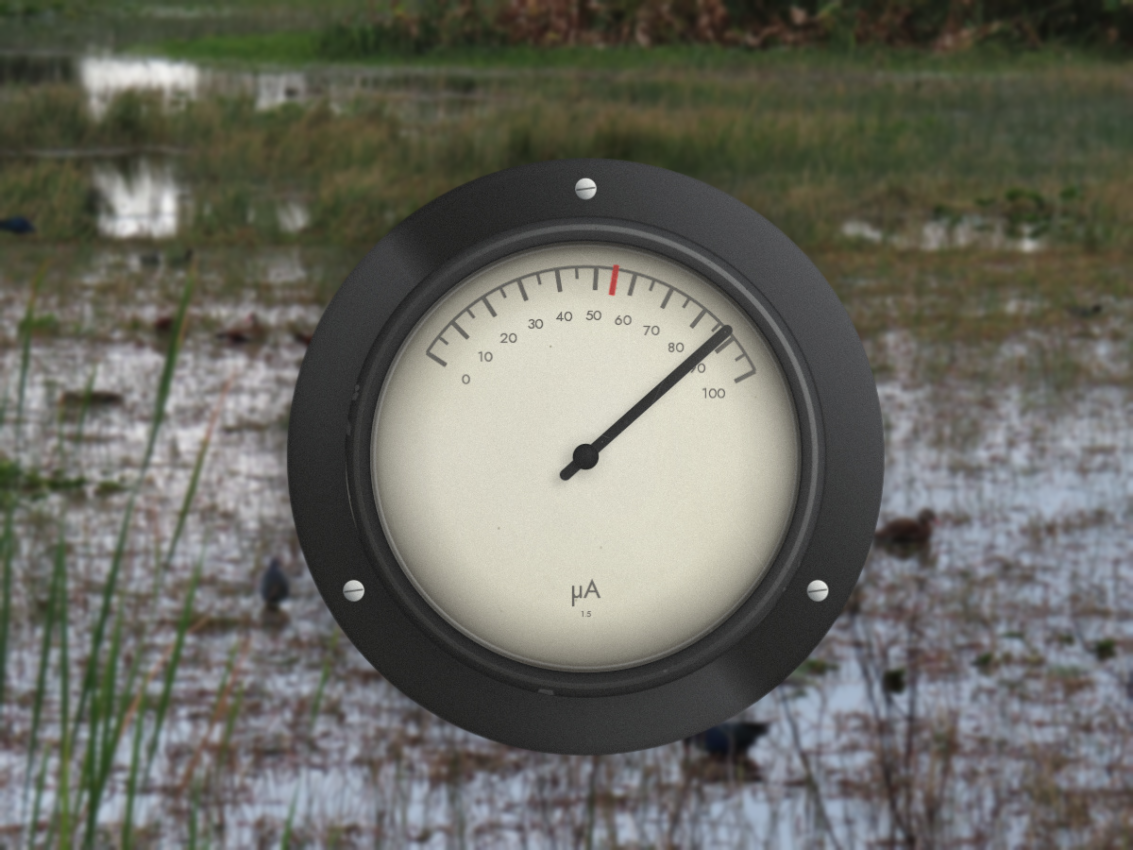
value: **87.5** µA
